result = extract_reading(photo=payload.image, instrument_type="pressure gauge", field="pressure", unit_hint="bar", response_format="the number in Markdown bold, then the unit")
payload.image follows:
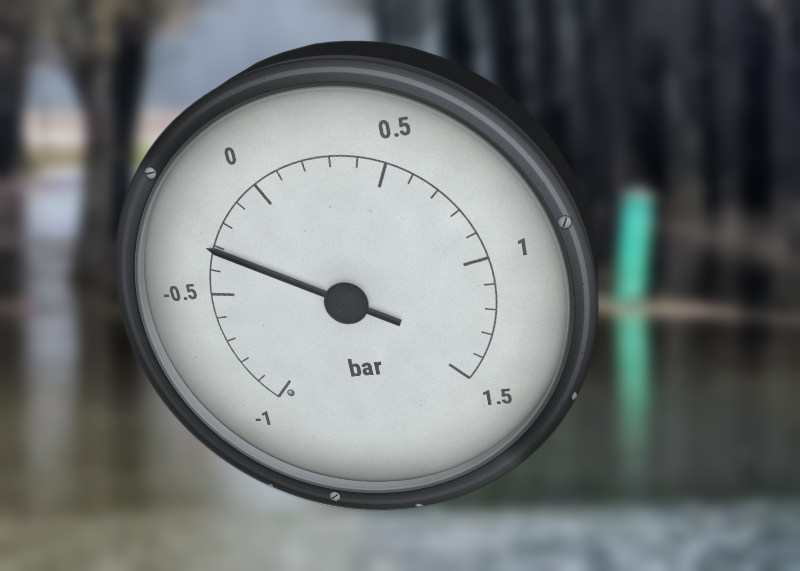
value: **-0.3** bar
